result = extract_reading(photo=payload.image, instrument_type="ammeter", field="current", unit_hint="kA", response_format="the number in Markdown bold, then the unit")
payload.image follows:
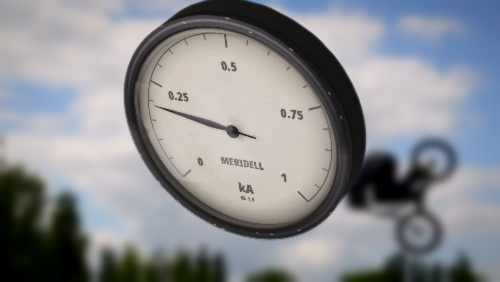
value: **0.2** kA
